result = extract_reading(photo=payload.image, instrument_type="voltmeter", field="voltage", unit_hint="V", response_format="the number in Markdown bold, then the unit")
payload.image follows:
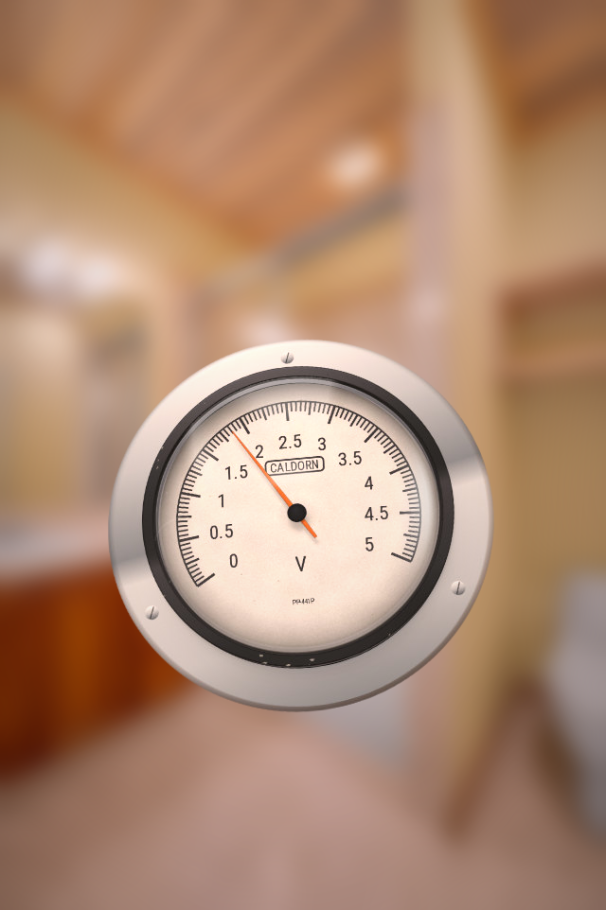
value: **1.85** V
